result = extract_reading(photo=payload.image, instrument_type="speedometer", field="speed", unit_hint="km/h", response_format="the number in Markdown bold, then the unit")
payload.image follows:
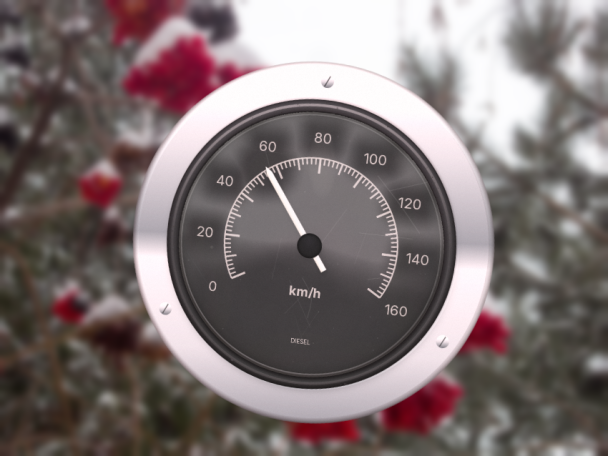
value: **56** km/h
